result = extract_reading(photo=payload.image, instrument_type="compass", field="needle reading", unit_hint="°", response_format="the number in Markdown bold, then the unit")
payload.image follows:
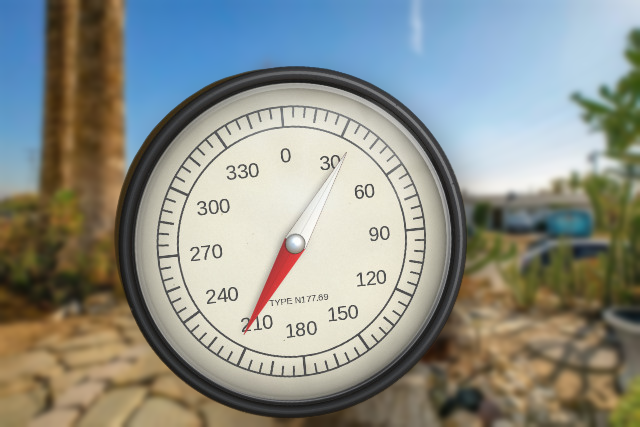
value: **215** °
